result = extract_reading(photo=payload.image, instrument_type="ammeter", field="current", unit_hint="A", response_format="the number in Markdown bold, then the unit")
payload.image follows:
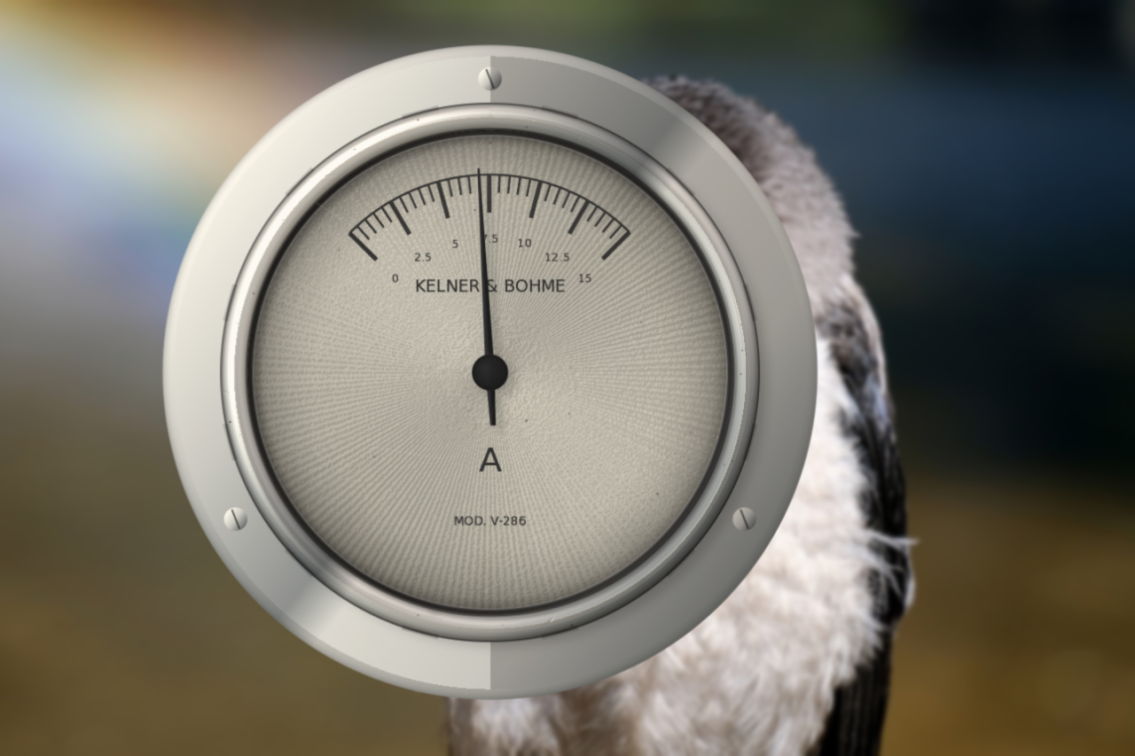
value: **7** A
